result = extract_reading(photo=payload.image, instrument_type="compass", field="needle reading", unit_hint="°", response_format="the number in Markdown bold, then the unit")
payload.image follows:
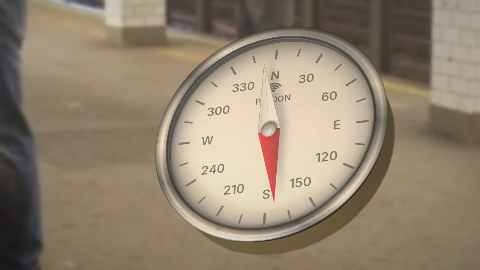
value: **172.5** °
